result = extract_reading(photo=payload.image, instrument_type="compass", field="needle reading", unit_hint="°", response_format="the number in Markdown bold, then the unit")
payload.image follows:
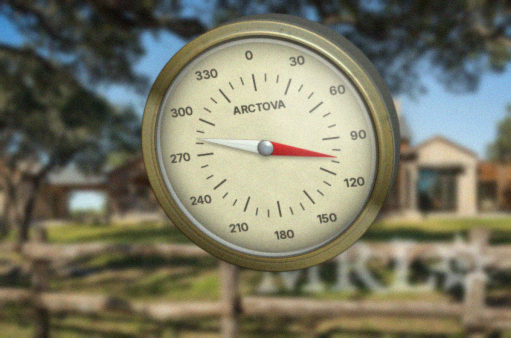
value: **105** °
